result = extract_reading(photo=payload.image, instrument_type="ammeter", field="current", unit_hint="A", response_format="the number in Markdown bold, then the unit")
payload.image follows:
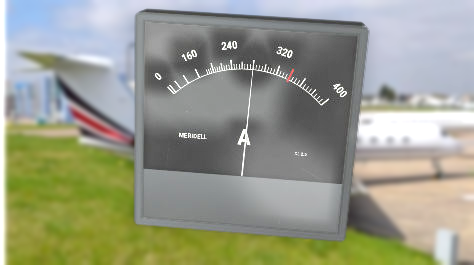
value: **280** A
